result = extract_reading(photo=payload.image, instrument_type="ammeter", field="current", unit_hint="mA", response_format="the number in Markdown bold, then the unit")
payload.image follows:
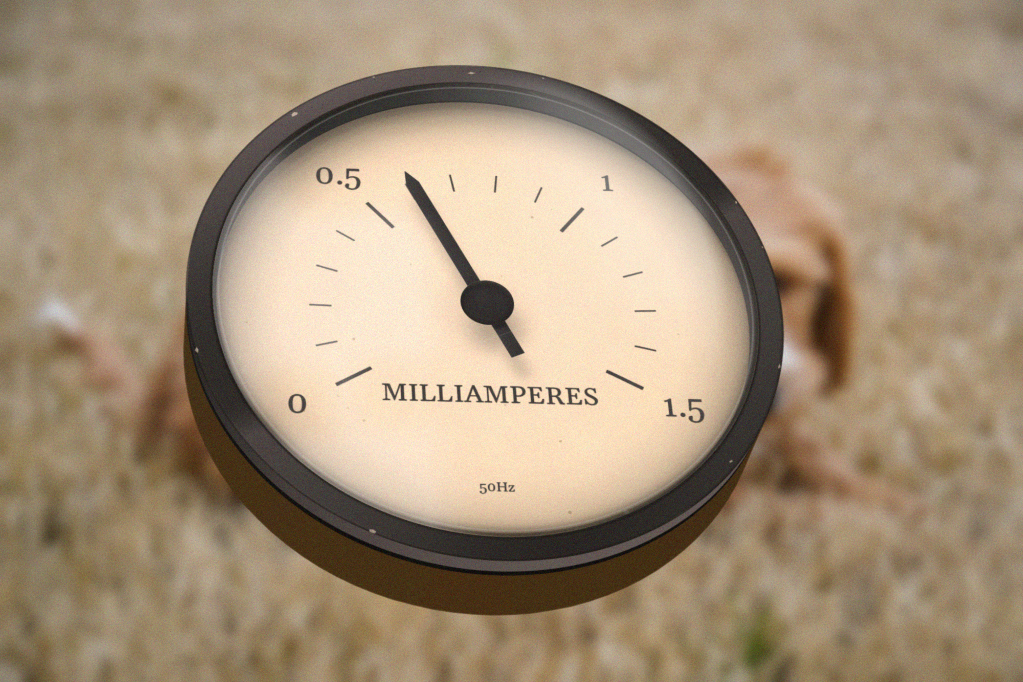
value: **0.6** mA
